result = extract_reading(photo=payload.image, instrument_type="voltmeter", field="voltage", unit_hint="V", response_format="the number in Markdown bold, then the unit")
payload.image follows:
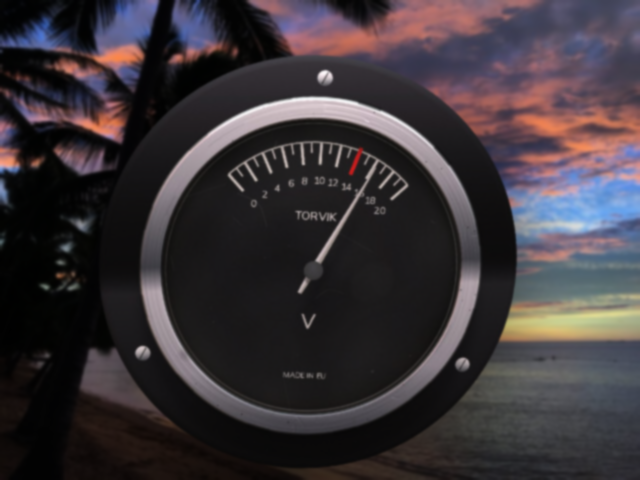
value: **16** V
